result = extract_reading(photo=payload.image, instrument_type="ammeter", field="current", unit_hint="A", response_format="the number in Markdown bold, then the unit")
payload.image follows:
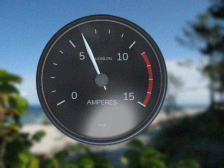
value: **6** A
